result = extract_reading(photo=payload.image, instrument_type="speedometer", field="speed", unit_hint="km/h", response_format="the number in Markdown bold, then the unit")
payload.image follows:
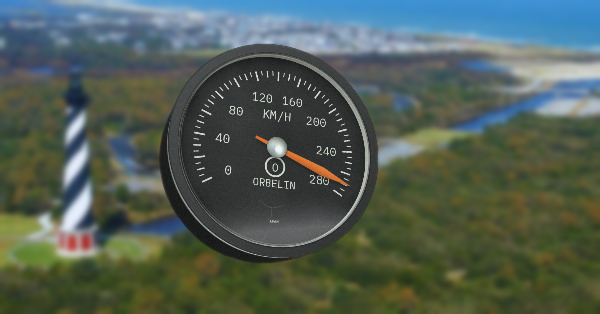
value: **270** km/h
